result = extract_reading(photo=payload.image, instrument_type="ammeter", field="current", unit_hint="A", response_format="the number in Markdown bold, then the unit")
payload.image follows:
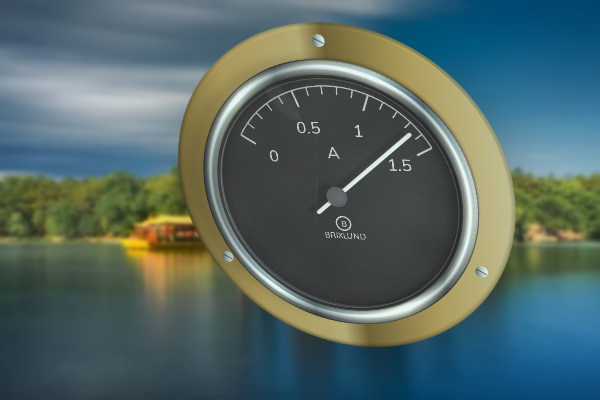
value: **1.35** A
